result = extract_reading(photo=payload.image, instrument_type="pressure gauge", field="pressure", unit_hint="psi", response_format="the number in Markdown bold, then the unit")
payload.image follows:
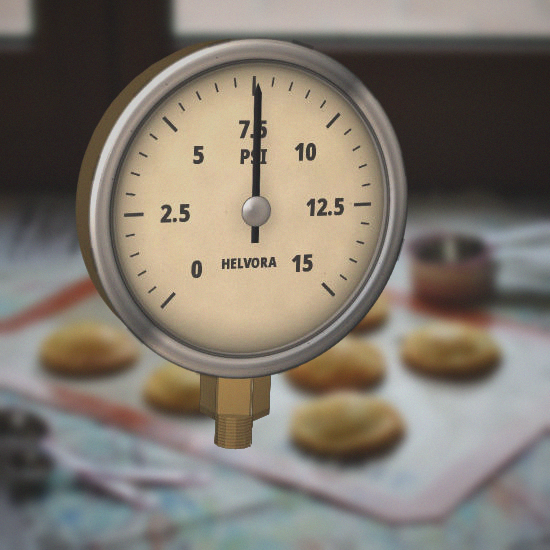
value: **7.5** psi
